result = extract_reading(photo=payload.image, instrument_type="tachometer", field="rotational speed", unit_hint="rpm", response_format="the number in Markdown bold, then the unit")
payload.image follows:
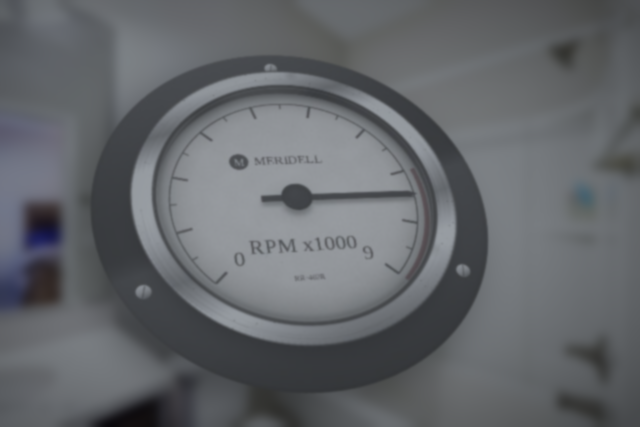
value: **7500** rpm
